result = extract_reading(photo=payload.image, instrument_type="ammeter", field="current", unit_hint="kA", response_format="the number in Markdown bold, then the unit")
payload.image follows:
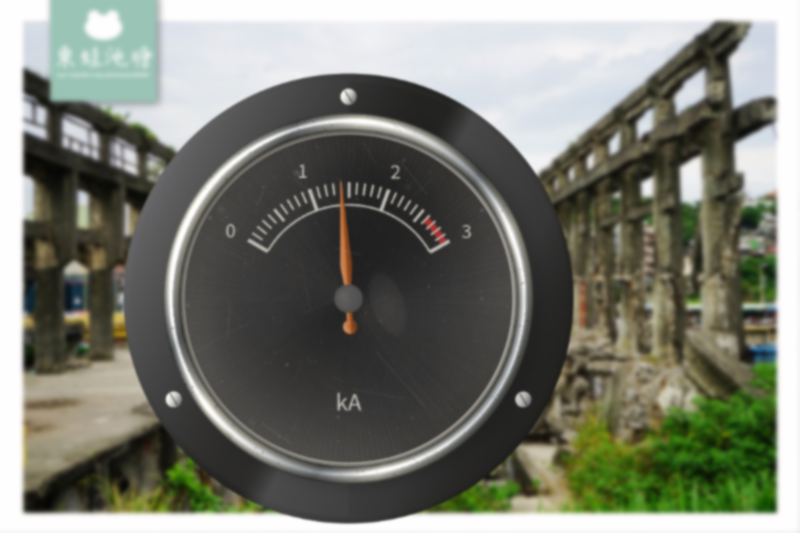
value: **1.4** kA
